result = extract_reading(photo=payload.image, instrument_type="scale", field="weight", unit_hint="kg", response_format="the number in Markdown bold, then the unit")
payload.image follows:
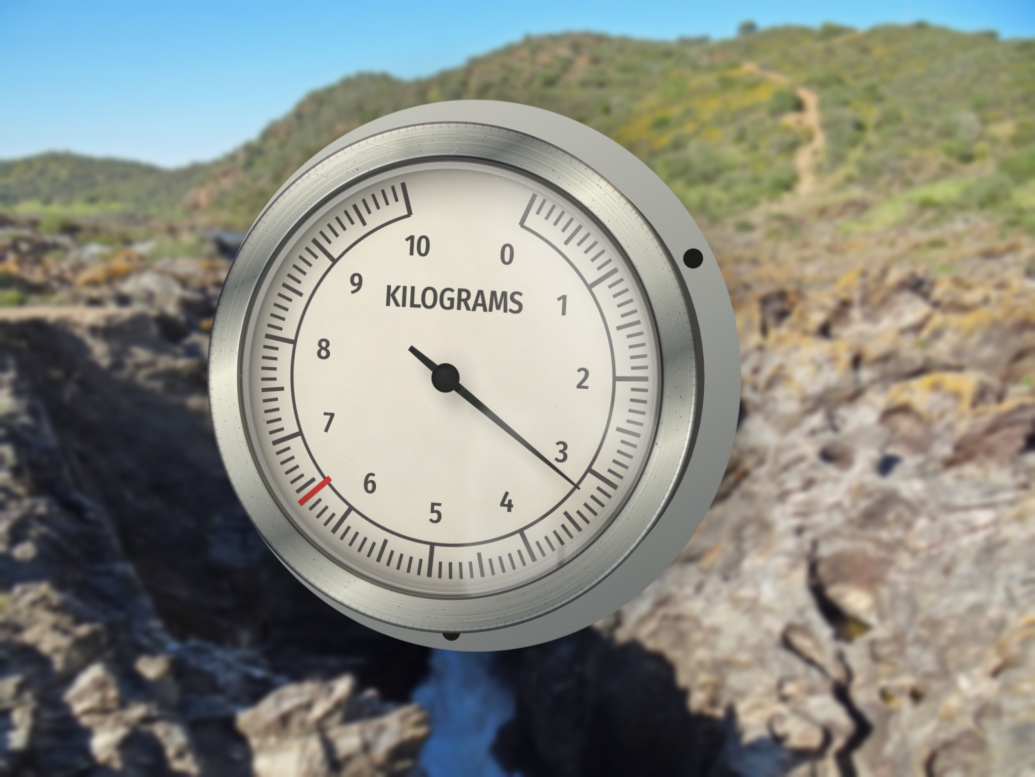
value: **3.2** kg
